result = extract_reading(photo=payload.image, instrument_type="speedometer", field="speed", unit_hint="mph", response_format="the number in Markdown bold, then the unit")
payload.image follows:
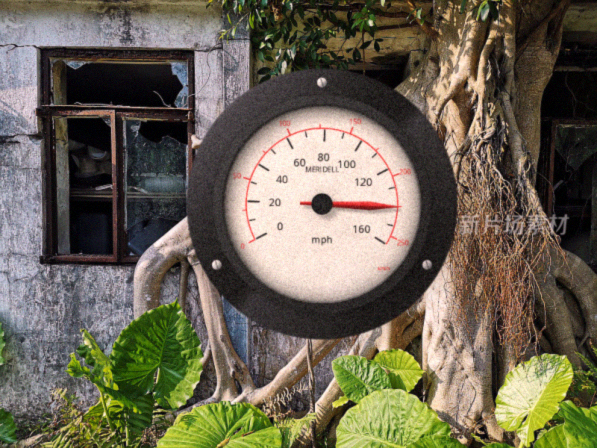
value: **140** mph
